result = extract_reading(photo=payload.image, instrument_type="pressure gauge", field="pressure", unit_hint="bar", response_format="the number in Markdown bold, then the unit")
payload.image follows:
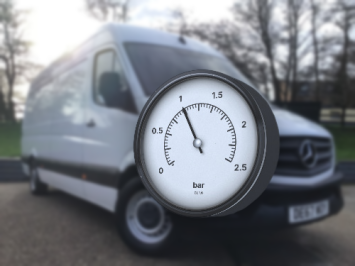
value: **1** bar
